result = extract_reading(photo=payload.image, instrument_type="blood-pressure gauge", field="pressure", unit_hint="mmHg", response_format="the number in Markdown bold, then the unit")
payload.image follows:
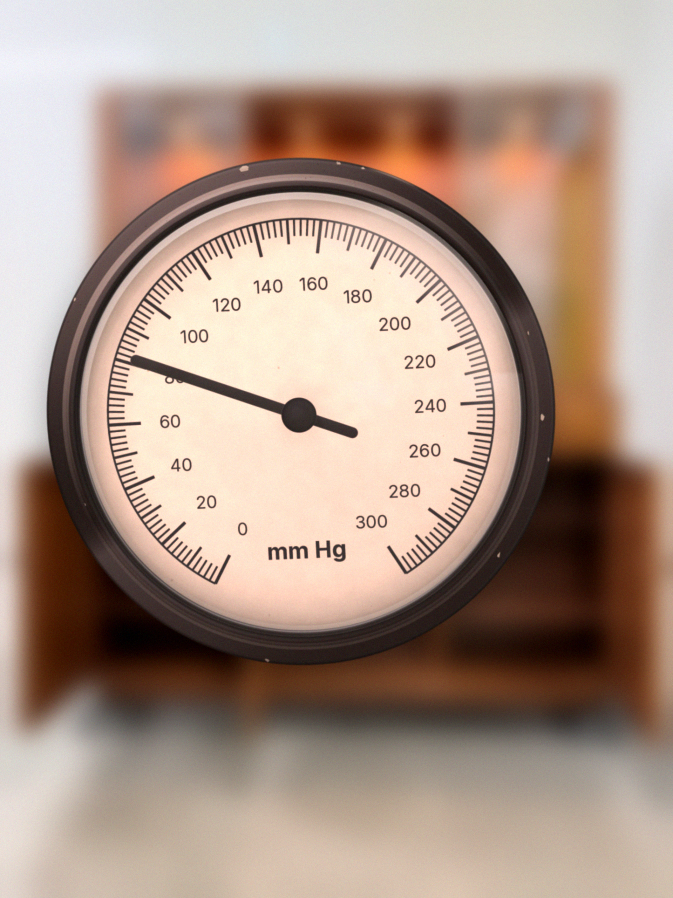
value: **82** mmHg
